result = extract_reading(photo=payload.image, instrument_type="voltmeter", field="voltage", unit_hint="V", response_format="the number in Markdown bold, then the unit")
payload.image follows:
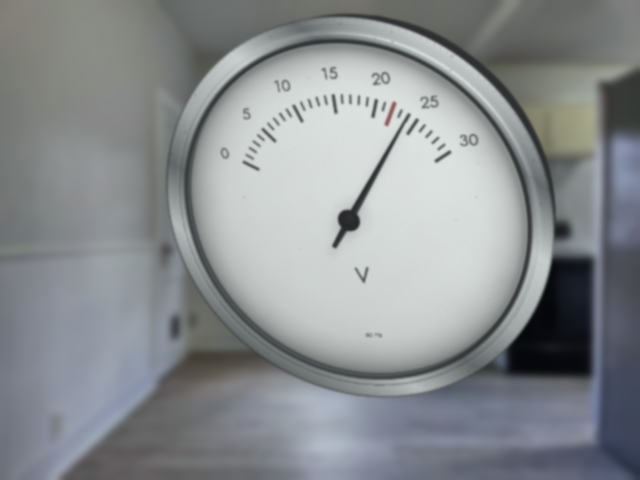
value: **24** V
